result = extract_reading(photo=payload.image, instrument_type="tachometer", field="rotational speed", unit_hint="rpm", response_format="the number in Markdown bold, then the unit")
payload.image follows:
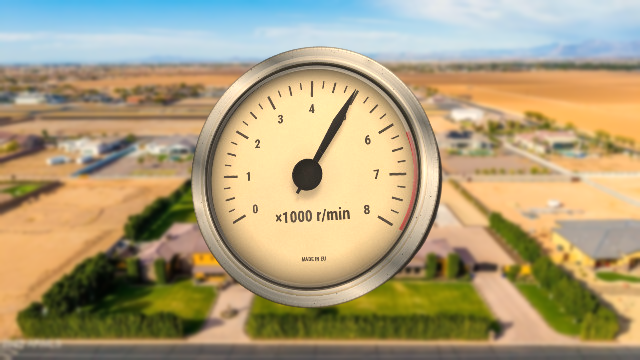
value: **5000** rpm
